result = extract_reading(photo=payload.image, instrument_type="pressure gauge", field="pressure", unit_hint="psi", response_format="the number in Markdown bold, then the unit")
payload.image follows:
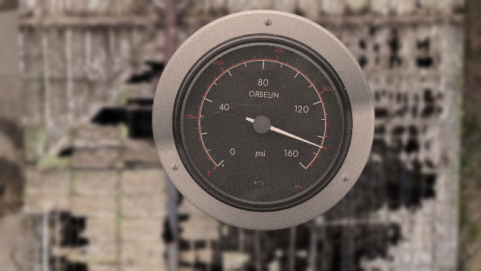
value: **145** psi
